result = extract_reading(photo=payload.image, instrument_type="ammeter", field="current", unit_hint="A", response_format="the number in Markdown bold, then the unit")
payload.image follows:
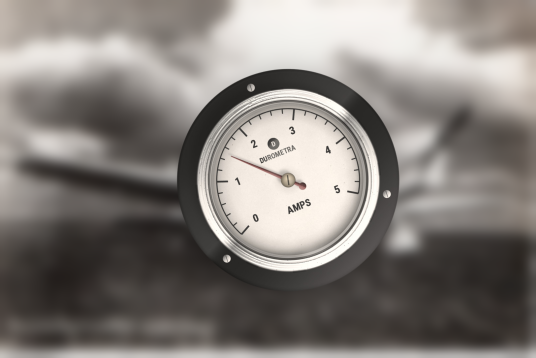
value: **1.5** A
